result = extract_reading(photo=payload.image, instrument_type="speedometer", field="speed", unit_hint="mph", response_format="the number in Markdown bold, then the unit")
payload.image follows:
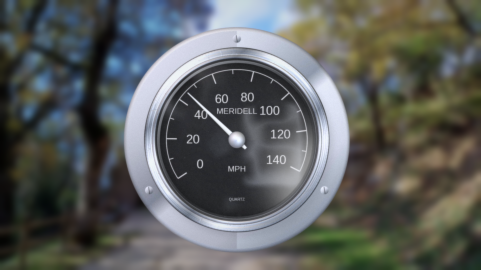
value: **45** mph
